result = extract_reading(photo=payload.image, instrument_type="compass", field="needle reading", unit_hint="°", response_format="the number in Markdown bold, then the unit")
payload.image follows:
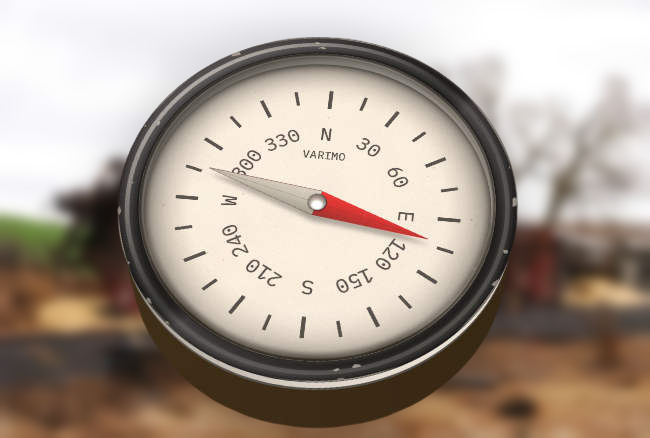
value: **105** °
